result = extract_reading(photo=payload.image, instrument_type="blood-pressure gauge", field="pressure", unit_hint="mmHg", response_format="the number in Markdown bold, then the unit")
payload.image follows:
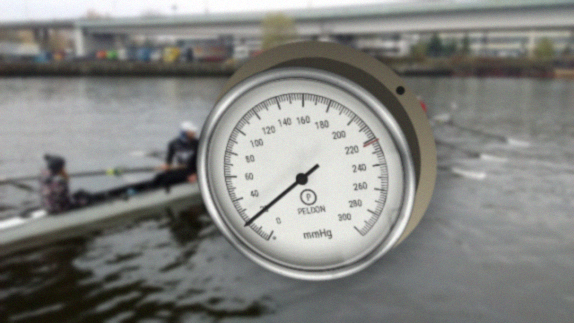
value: **20** mmHg
